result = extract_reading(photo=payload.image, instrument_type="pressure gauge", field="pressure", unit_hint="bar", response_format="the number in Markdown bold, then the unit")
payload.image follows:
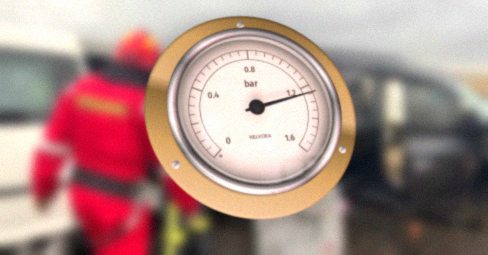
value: **1.25** bar
